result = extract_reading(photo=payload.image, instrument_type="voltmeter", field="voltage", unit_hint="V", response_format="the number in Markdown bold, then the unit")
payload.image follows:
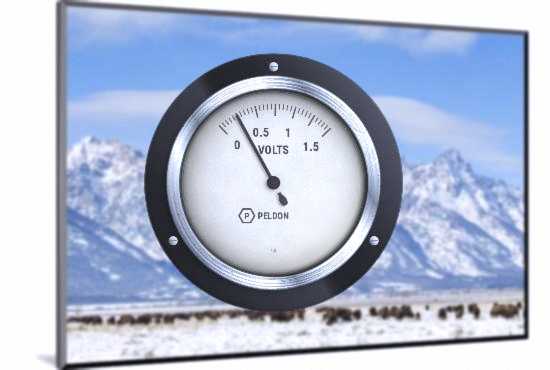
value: **0.25** V
